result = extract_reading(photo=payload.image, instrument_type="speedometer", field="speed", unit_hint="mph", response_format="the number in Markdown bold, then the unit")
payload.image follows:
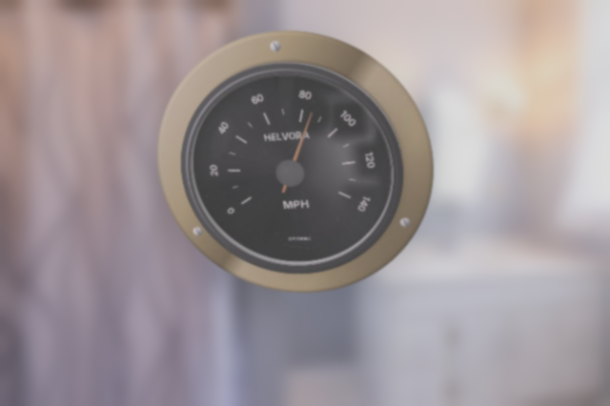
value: **85** mph
